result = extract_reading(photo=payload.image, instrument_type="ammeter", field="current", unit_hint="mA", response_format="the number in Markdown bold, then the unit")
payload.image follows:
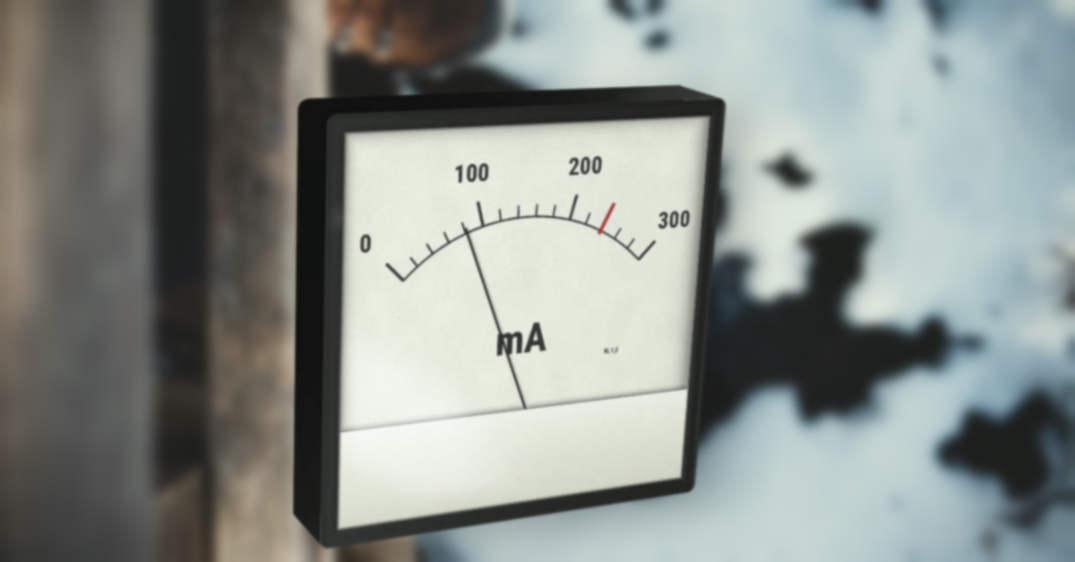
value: **80** mA
